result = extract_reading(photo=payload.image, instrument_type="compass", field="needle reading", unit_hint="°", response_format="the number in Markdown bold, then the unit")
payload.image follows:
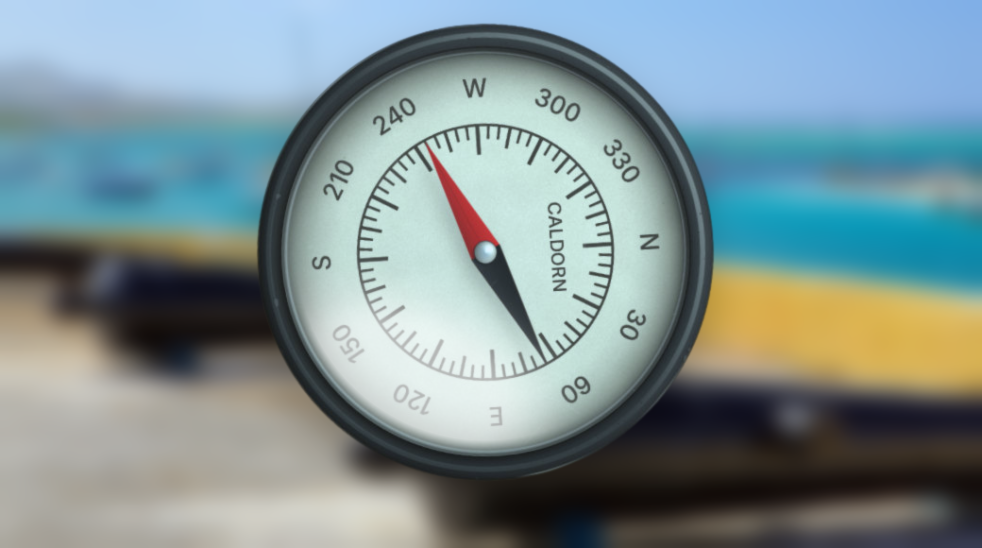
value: **245** °
